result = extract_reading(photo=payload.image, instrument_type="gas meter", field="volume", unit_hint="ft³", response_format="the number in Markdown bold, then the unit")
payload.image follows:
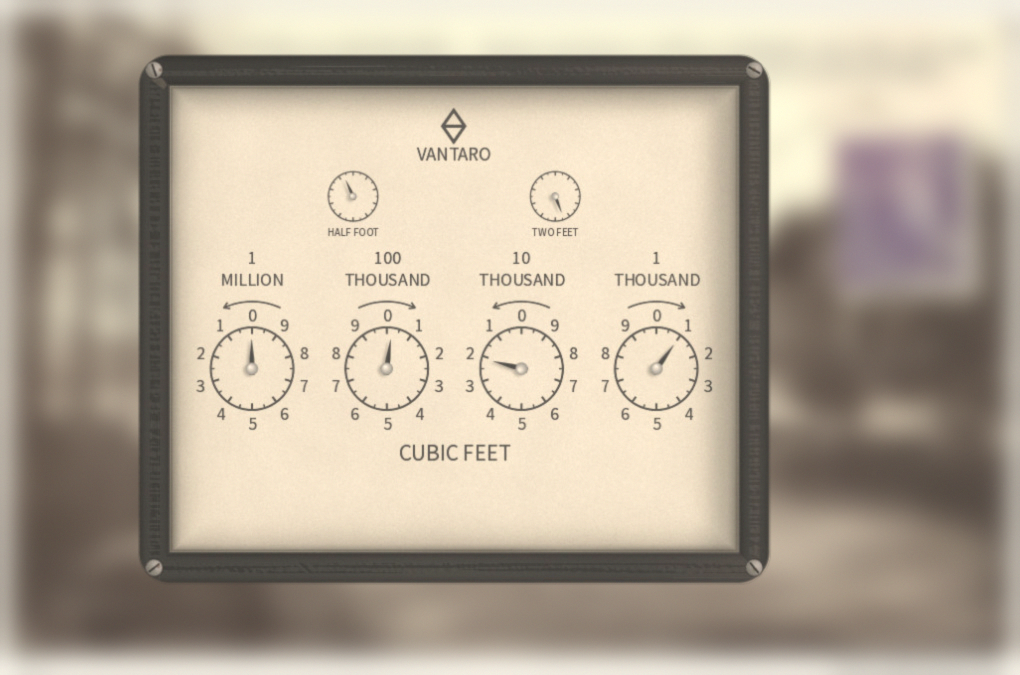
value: **2100** ft³
